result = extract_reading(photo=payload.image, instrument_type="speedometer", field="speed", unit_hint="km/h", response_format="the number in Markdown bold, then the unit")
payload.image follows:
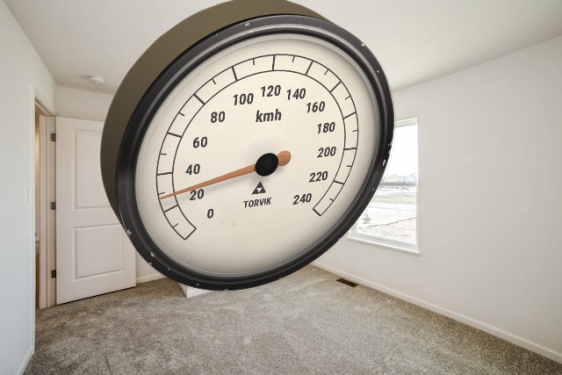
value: **30** km/h
